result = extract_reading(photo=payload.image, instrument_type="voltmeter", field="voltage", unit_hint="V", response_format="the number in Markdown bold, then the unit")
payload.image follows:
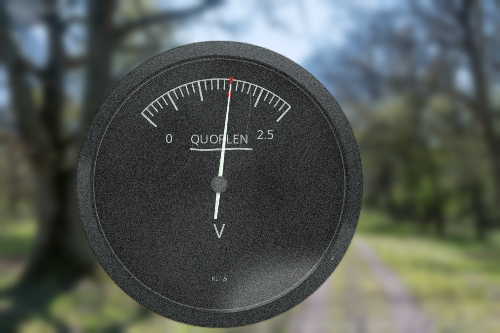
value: **1.5** V
